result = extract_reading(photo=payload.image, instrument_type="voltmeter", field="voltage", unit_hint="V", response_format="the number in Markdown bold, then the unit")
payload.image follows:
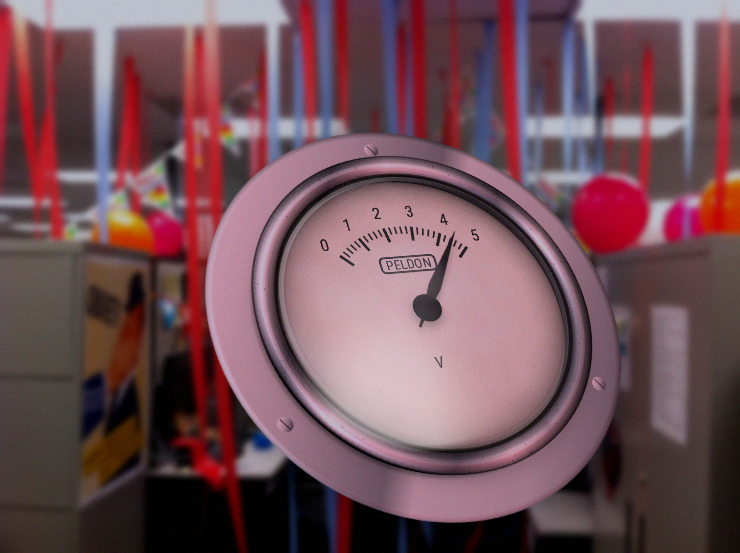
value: **4.4** V
